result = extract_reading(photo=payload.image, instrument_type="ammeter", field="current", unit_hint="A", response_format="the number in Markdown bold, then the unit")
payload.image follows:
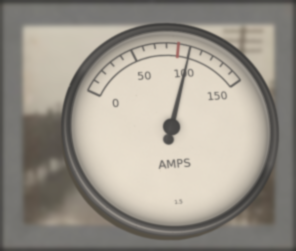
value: **100** A
